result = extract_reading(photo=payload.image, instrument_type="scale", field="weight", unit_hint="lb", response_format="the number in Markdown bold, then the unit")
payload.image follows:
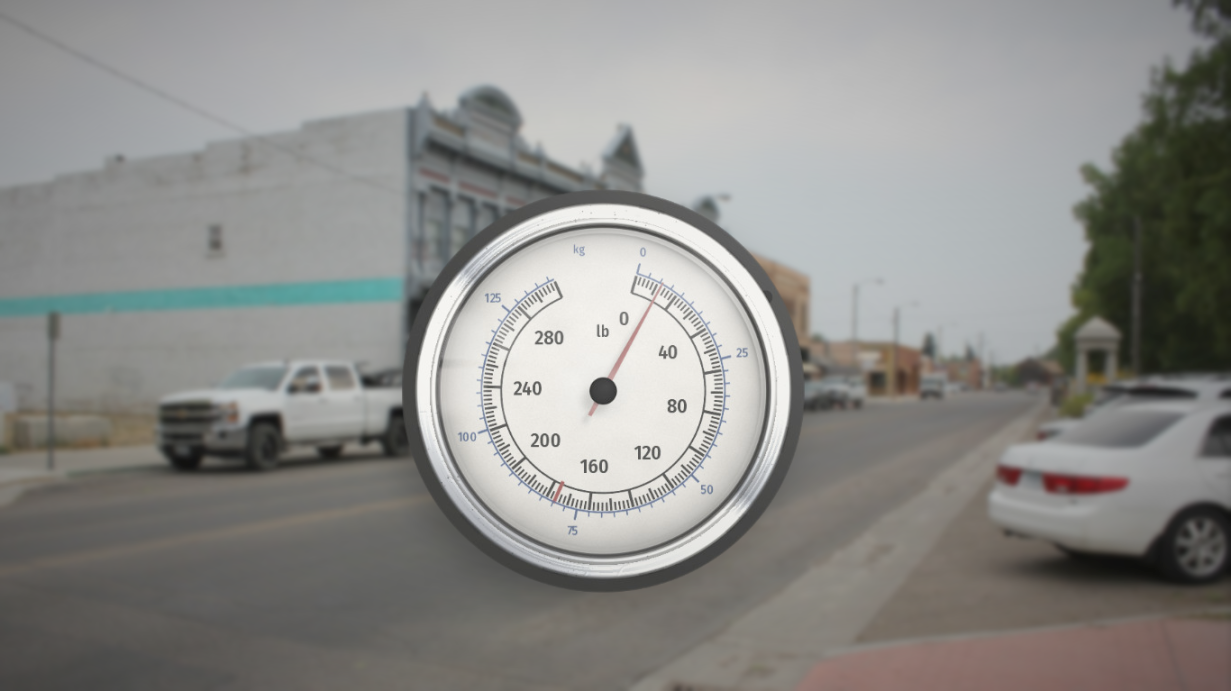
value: **12** lb
